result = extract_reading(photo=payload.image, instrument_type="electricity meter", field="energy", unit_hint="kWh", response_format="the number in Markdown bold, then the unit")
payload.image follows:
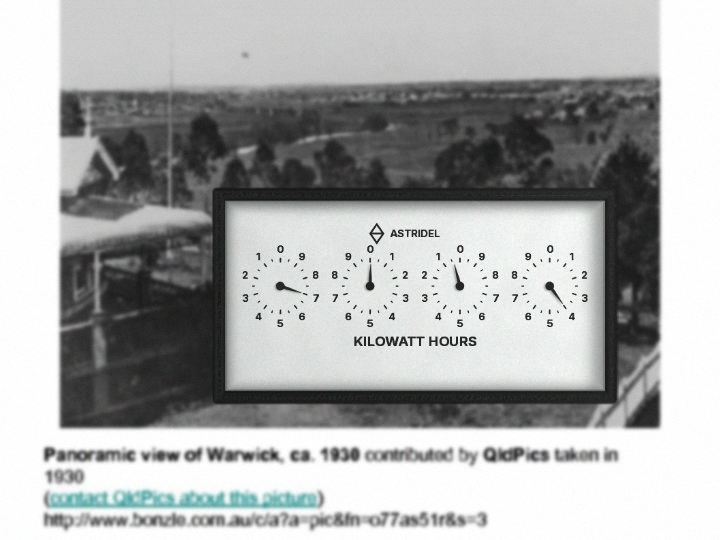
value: **7004** kWh
